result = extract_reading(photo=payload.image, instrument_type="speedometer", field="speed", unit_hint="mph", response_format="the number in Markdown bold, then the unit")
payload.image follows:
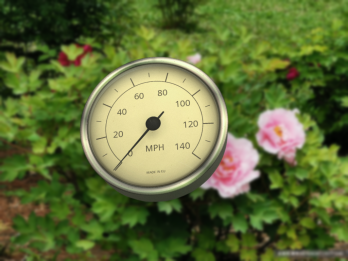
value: **0** mph
